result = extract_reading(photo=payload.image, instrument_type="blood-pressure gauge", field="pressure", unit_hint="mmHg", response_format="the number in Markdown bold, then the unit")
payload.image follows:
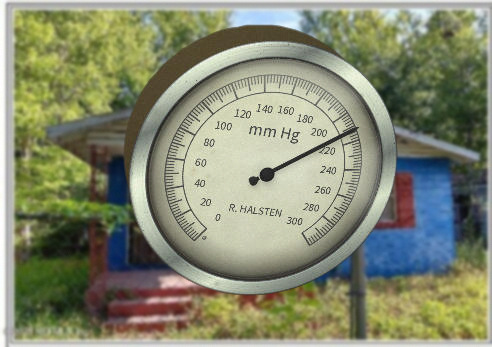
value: **210** mmHg
